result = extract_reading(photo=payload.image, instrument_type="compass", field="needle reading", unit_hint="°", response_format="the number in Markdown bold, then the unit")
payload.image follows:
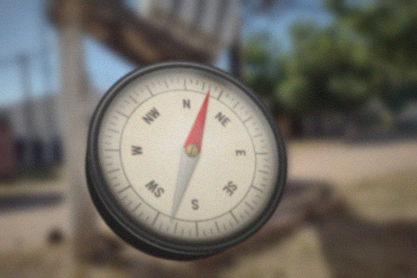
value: **20** °
